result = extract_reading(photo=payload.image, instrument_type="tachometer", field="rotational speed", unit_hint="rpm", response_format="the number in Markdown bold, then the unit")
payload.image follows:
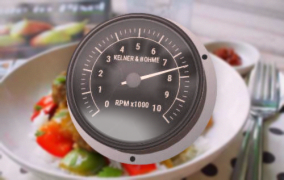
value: **7600** rpm
